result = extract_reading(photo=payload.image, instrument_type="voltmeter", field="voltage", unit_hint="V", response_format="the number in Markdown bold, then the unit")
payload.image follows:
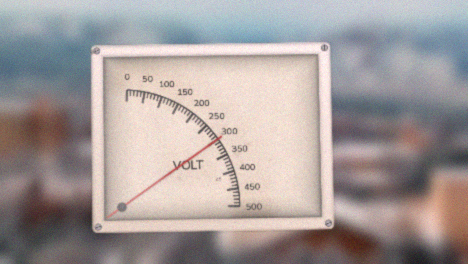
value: **300** V
